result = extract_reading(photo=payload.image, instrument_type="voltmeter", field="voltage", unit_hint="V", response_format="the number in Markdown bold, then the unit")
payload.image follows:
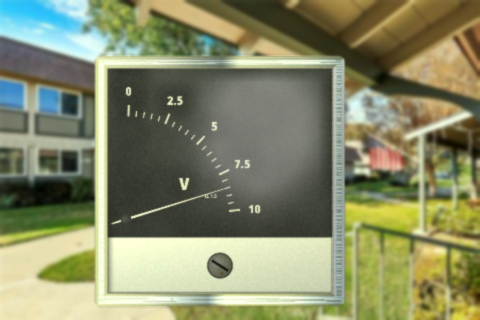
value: **8.5** V
